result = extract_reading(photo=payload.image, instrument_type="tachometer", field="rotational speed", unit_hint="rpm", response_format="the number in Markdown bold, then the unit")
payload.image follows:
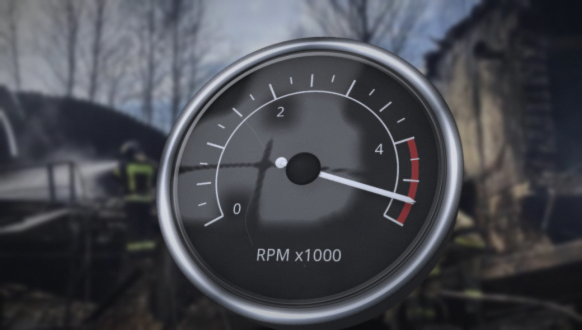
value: **4750** rpm
